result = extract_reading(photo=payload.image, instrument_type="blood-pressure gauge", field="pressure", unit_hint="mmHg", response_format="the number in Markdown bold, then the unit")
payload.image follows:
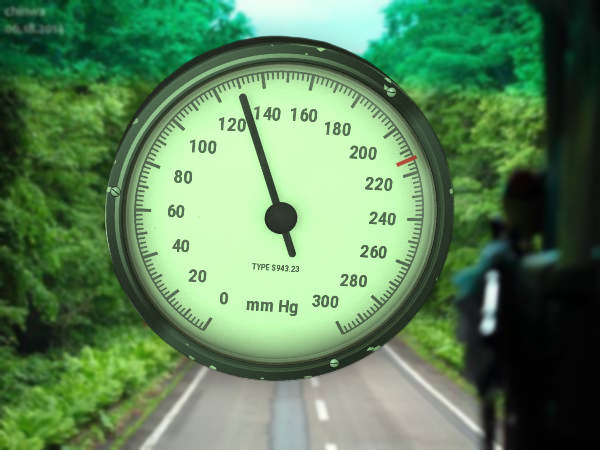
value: **130** mmHg
